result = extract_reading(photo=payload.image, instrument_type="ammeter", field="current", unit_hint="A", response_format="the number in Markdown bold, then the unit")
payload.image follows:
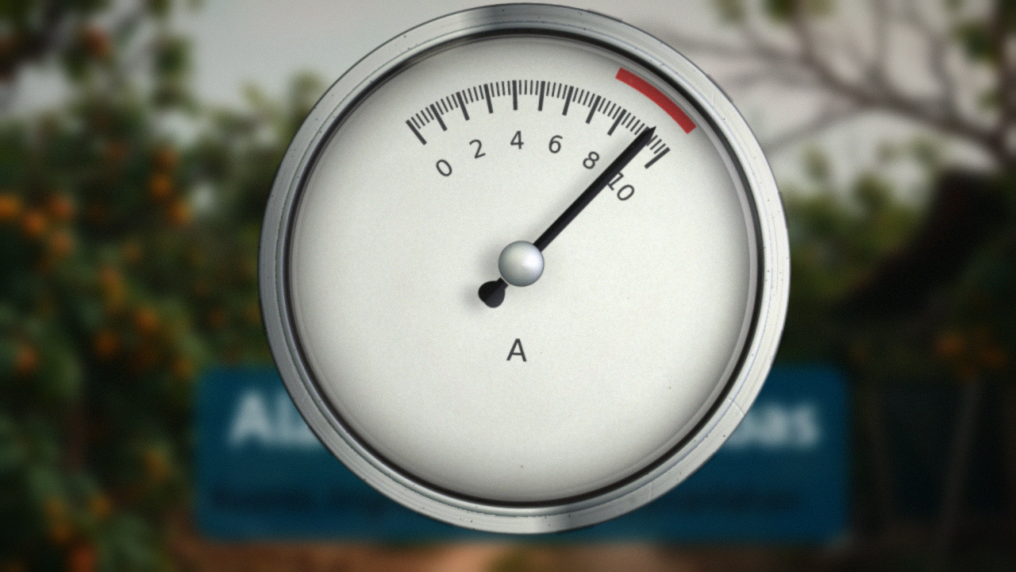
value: **9.2** A
